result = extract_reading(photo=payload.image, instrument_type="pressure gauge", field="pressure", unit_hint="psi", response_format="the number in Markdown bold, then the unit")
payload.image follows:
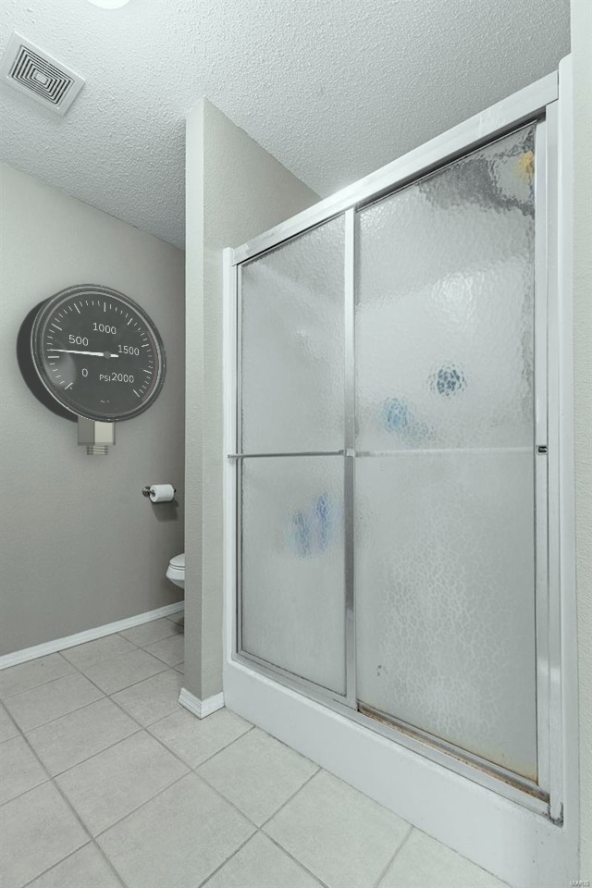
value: **300** psi
